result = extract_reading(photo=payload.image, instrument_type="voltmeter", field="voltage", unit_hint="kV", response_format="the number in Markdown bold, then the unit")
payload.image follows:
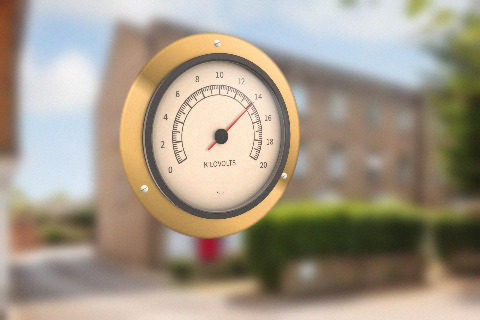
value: **14** kV
